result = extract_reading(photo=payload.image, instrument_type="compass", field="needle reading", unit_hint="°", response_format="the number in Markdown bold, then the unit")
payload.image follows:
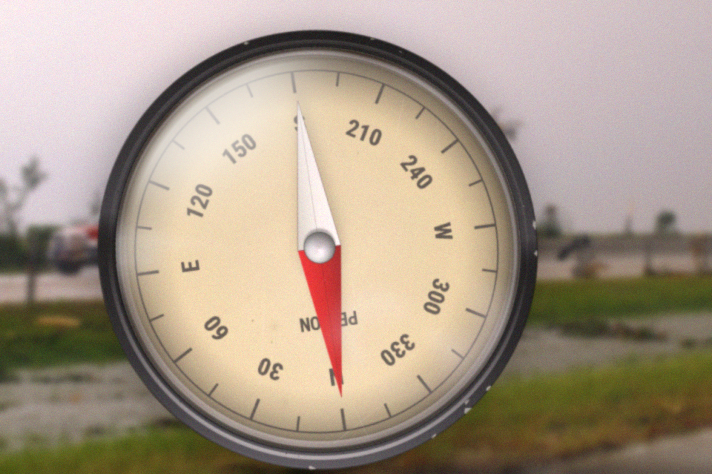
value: **0** °
